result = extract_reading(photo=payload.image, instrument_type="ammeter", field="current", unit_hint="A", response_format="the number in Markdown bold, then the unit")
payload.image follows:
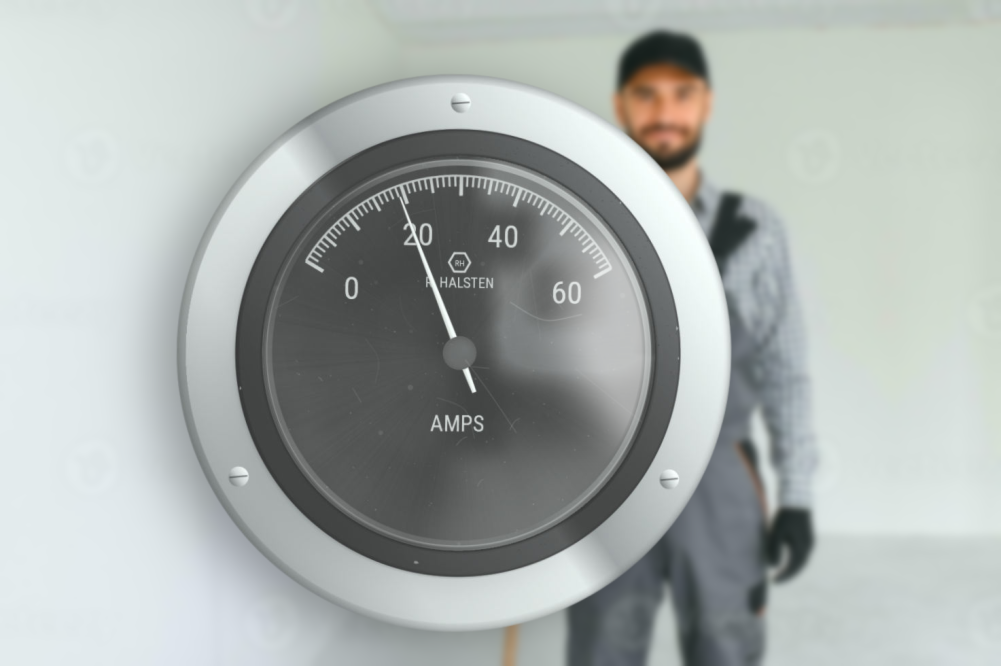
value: **19** A
